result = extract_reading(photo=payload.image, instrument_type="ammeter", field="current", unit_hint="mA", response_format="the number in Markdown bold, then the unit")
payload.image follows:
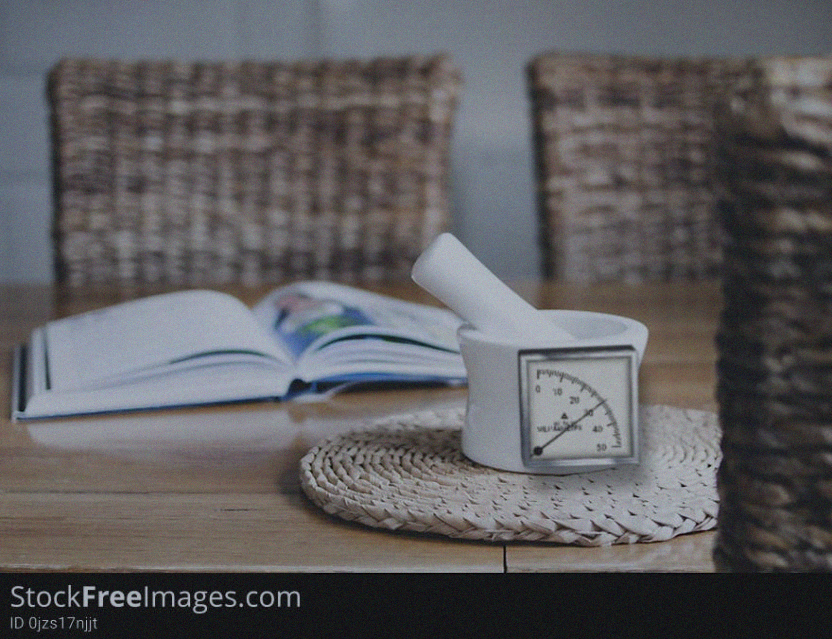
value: **30** mA
